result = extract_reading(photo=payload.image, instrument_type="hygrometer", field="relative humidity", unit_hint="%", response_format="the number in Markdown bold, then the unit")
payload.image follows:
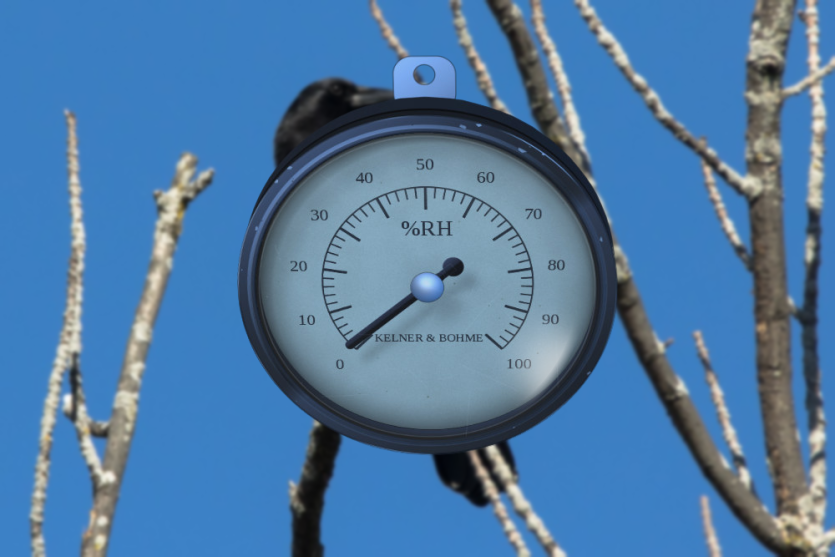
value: **2** %
